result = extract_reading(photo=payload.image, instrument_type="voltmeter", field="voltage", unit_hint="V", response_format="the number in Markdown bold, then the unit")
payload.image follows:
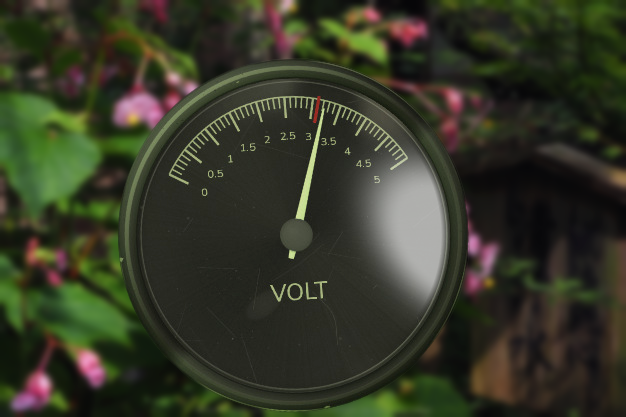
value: **3.2** V
